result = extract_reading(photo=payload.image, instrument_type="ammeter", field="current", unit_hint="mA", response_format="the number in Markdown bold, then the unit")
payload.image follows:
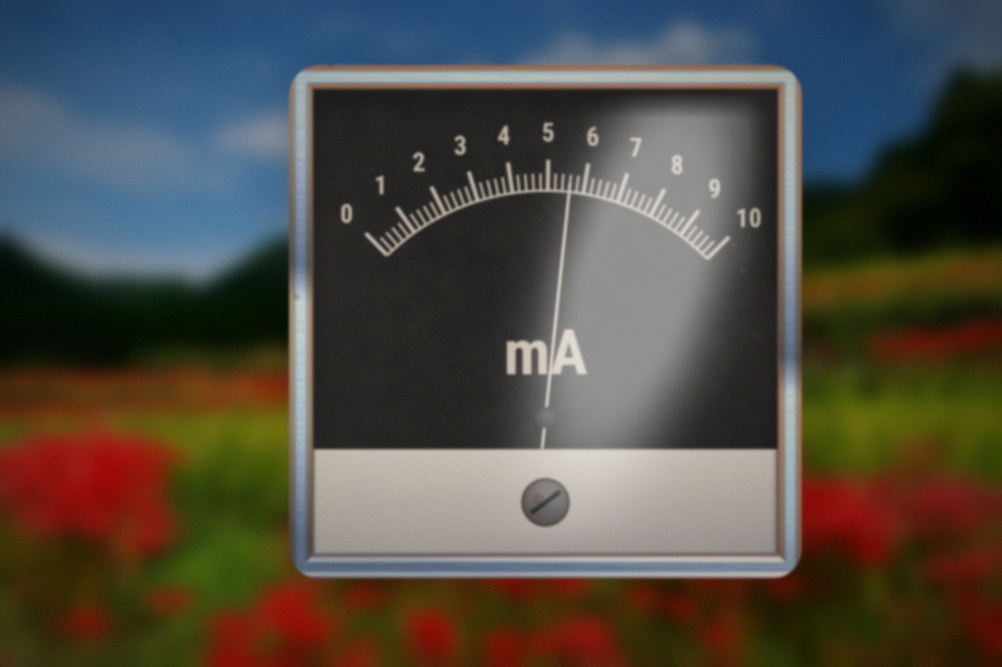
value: **5.6** mA
